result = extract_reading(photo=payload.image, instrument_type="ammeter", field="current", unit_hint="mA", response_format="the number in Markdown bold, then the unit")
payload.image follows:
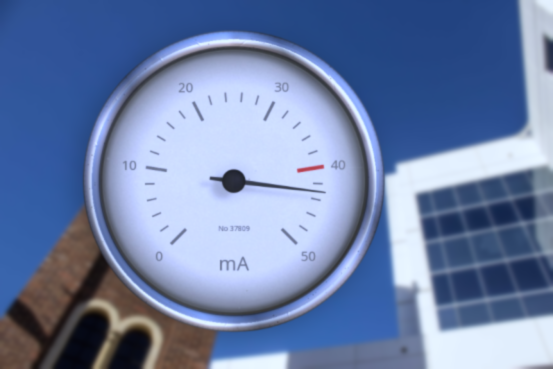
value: **43** mA
